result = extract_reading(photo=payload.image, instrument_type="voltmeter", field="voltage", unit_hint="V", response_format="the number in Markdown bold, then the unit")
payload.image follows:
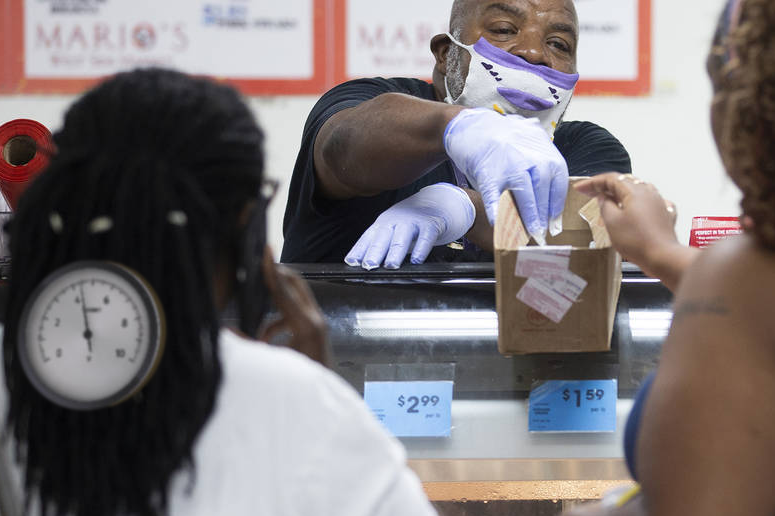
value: **4.5** V
